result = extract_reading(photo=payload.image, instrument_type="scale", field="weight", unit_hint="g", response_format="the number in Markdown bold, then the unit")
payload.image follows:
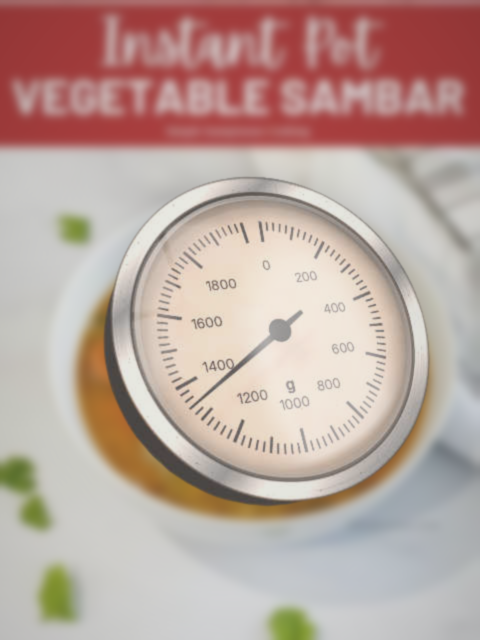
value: **1340** g
